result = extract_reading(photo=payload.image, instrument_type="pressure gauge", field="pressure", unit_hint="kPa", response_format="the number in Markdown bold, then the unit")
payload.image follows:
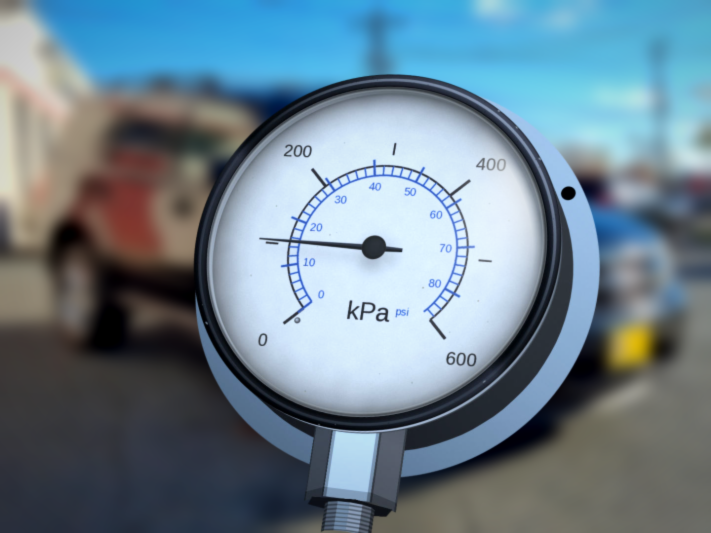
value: **100** kPa
